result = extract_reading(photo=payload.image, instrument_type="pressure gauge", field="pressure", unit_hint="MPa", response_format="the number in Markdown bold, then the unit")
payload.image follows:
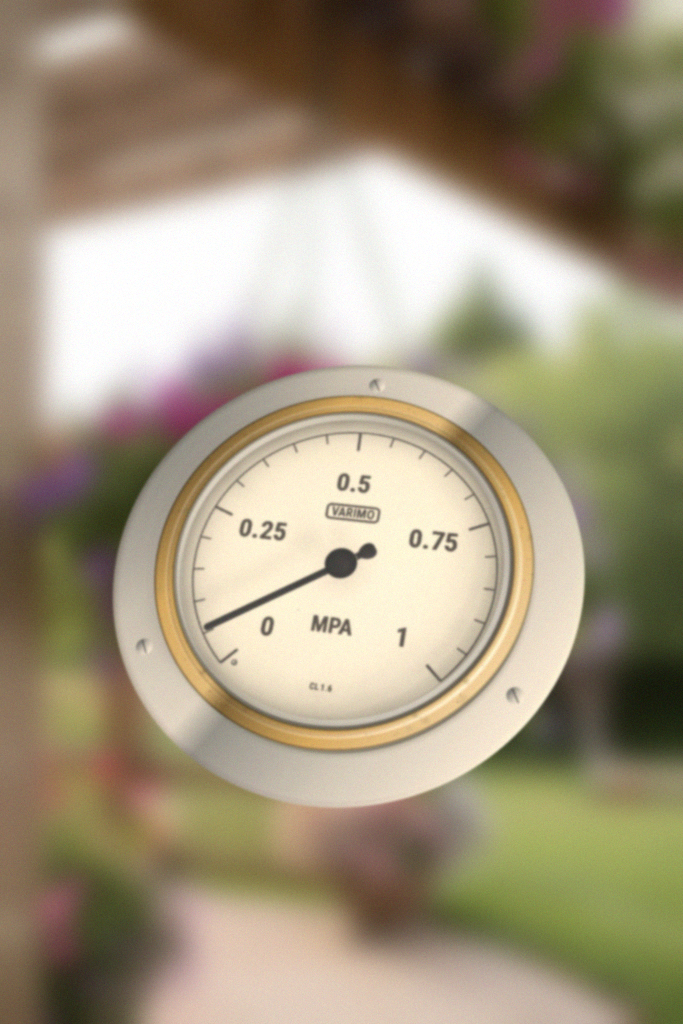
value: **0.05** MPa
